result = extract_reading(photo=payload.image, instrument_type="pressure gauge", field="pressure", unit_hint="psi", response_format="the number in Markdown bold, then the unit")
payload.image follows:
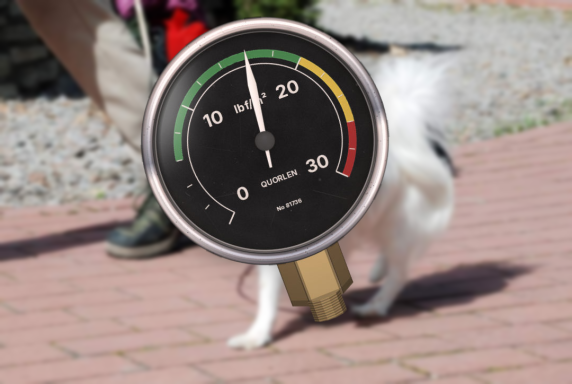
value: **16** psi
